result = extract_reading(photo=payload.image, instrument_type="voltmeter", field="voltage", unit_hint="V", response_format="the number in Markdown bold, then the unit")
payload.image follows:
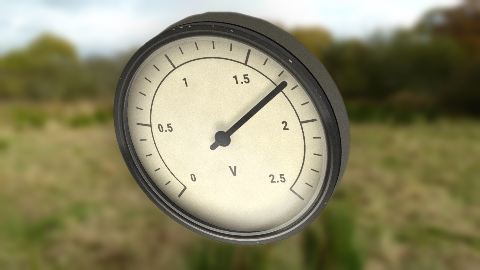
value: **1.75** V
